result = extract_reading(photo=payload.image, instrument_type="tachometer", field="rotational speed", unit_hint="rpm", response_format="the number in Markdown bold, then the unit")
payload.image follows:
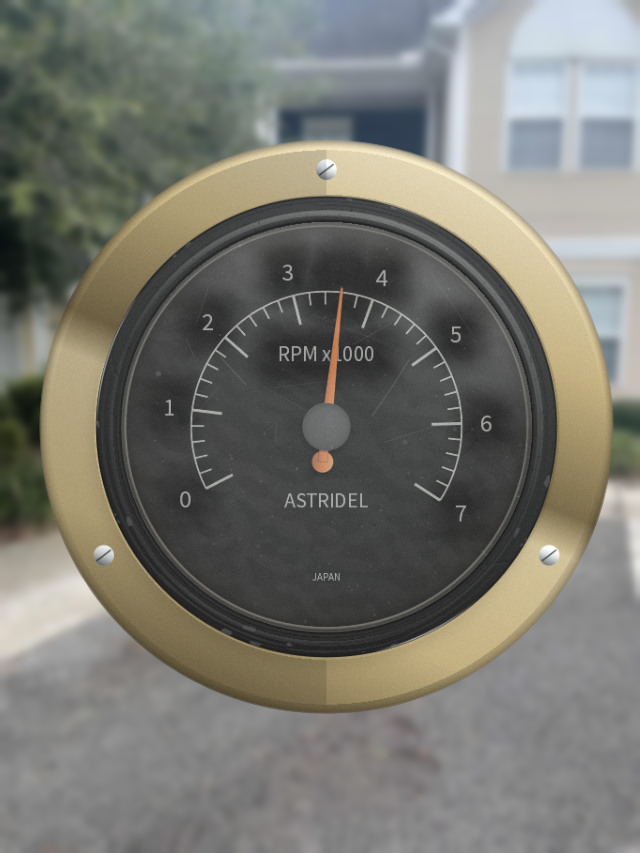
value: **3600** rpm
